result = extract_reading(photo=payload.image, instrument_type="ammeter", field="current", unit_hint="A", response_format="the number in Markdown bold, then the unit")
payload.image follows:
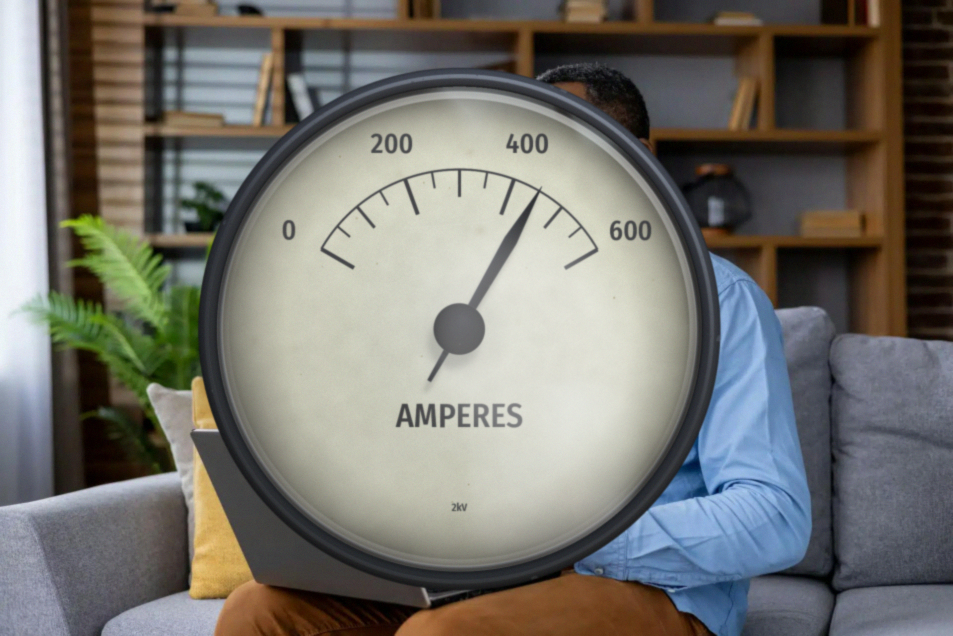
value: **450** A
